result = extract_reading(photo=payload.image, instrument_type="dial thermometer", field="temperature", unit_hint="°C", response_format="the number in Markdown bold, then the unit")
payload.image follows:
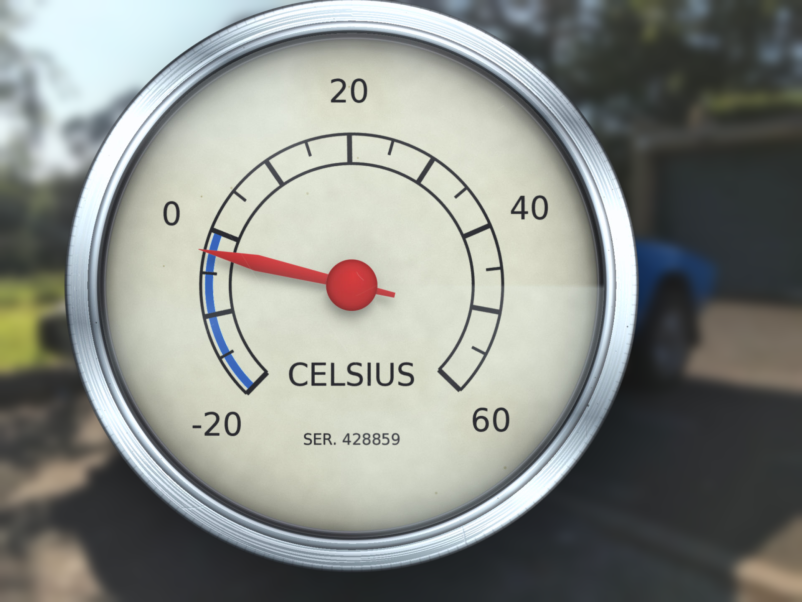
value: **-2.5** °C
